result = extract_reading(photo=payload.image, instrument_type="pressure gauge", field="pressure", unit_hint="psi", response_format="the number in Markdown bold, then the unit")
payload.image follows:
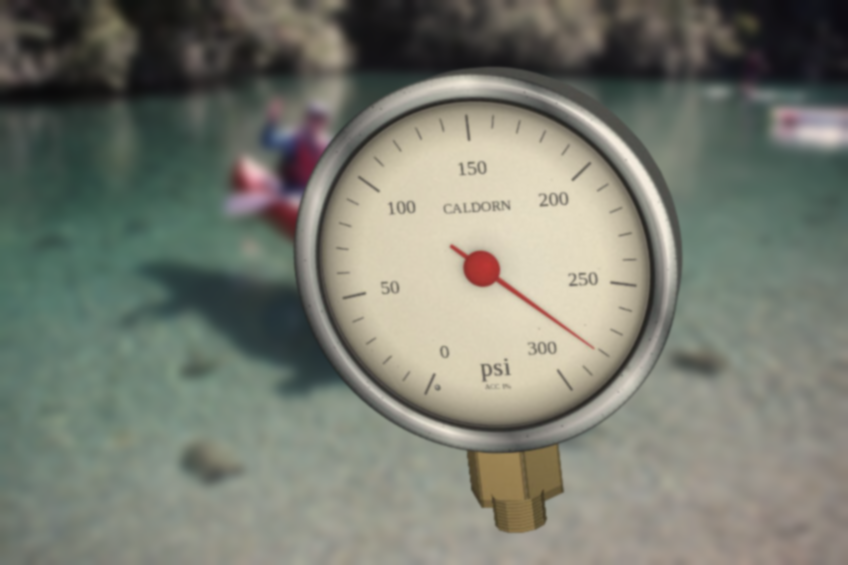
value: **280** psi
